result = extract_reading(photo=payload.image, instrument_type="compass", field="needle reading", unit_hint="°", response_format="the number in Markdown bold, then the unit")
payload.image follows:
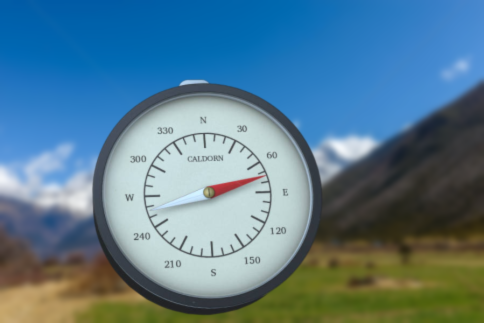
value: **75** °
